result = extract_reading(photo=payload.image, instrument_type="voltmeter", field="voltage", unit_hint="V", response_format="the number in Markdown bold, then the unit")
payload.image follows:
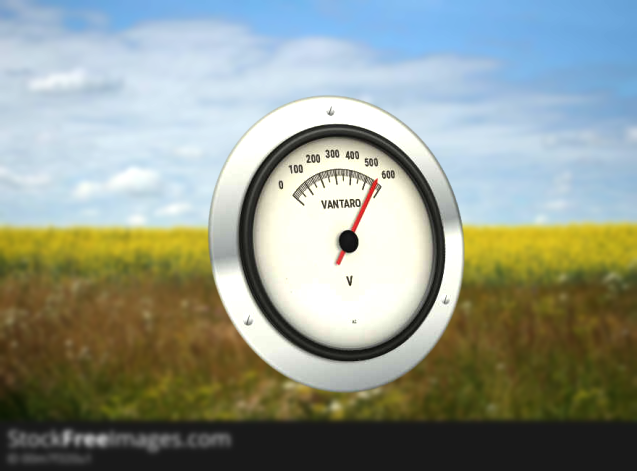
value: **550** V
